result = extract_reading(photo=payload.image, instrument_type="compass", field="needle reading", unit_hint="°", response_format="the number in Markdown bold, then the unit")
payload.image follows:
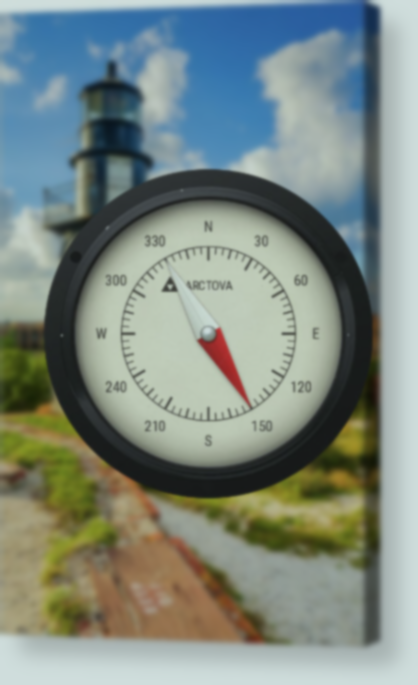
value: **150** °
